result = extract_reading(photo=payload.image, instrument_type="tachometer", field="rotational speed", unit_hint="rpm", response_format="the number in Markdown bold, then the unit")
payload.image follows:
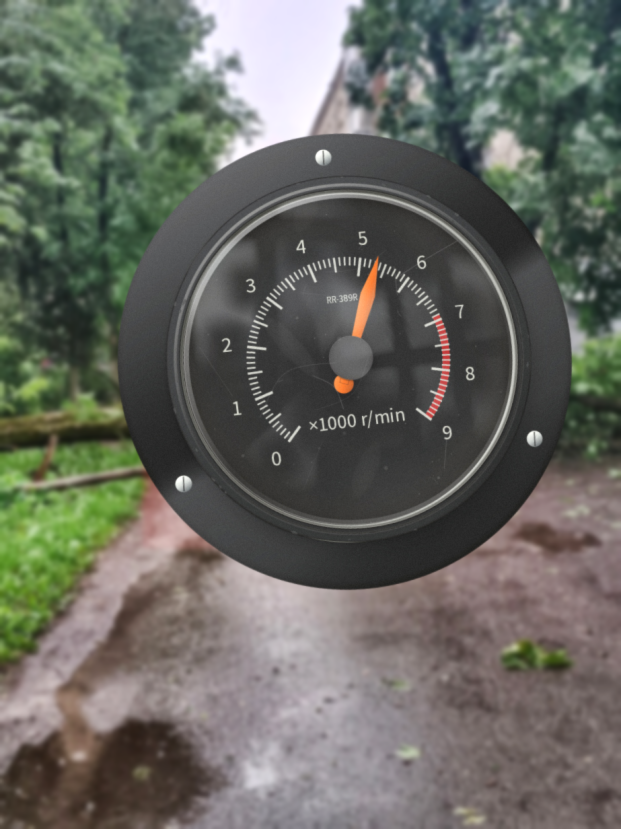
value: **5300** rpm
